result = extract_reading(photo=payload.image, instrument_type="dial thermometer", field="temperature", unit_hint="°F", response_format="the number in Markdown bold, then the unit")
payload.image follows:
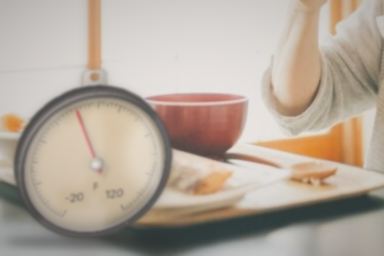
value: **40** °F
